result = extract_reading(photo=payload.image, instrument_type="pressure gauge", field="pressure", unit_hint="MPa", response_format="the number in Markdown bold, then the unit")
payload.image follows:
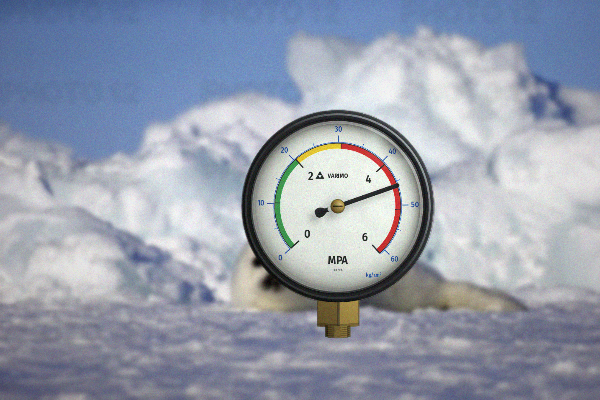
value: **4.5** MPa
